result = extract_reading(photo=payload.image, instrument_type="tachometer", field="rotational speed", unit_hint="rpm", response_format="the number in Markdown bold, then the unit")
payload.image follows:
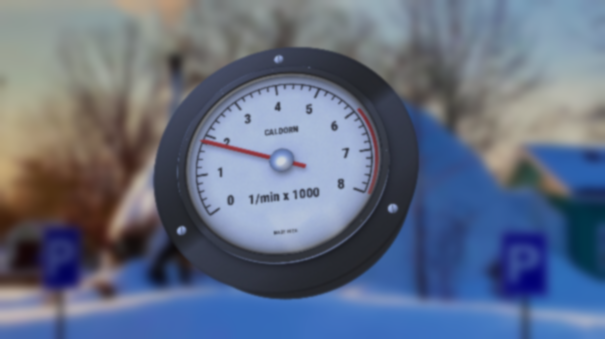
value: **1800** rpm
